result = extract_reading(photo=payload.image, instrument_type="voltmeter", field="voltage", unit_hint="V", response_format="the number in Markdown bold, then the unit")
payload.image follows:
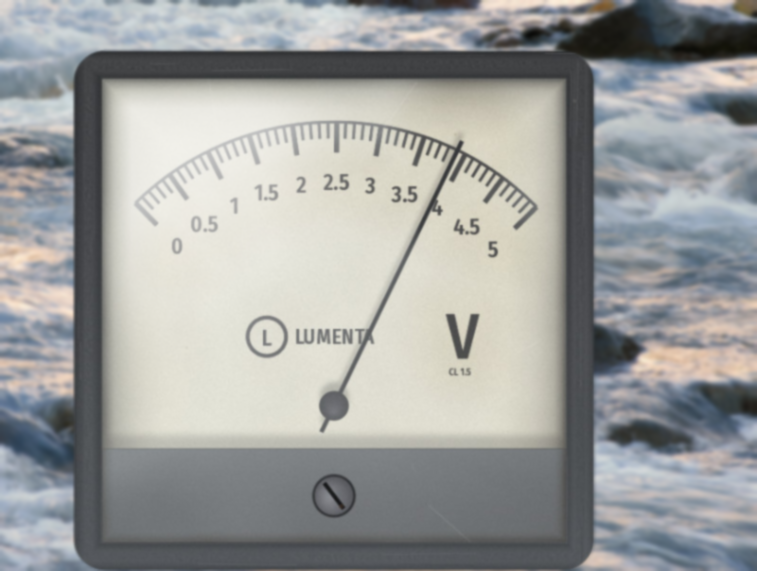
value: **3.9** V
